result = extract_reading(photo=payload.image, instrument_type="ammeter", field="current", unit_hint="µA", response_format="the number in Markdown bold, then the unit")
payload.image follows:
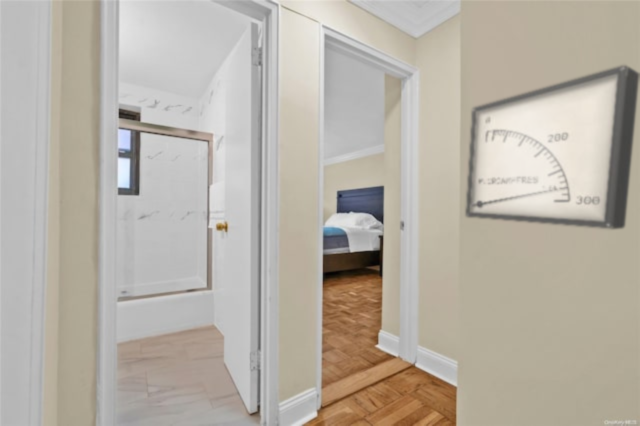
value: **280** µA
